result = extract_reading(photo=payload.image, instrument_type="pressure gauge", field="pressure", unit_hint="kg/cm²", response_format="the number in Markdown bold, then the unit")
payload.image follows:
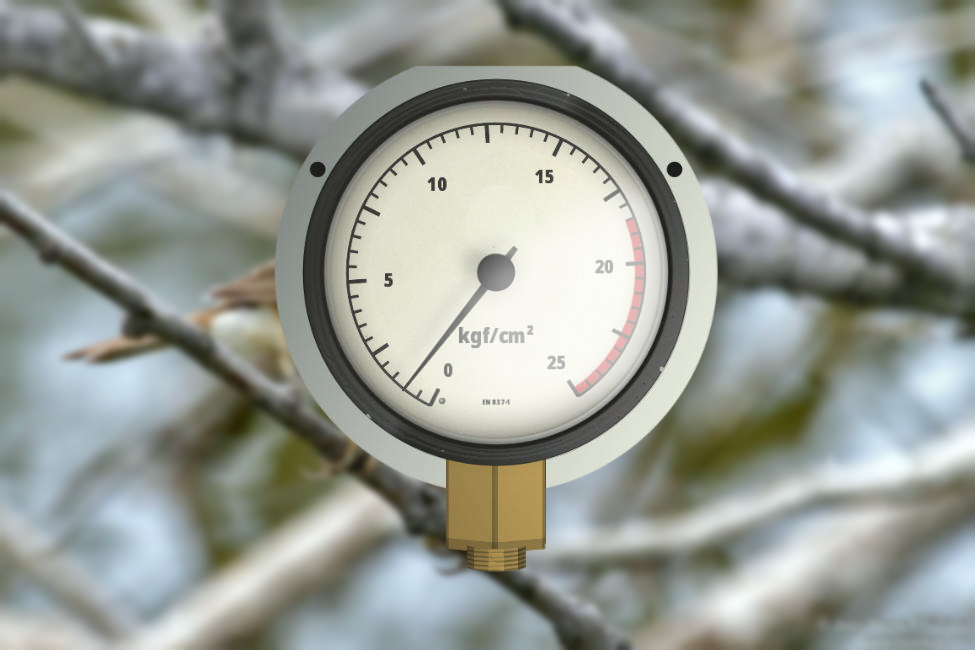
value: **1** kg/cm²
